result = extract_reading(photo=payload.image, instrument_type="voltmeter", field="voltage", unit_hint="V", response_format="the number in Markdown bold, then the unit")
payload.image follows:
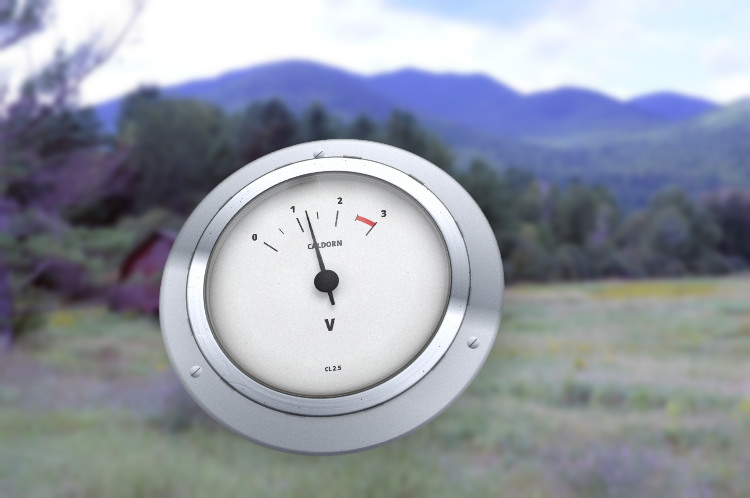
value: **1.25** V
